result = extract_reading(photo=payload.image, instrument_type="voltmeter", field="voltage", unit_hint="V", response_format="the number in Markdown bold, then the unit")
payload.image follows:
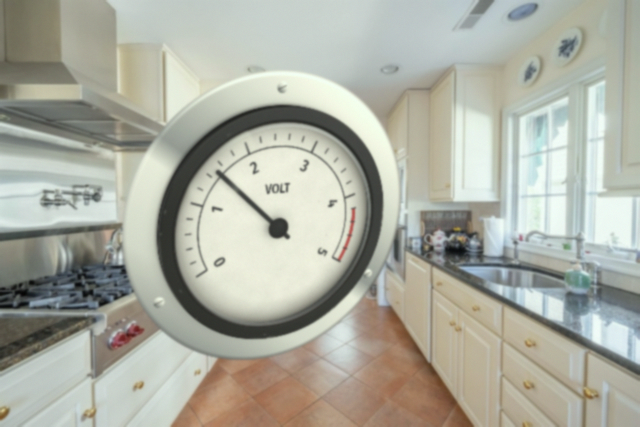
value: **1.5** V
